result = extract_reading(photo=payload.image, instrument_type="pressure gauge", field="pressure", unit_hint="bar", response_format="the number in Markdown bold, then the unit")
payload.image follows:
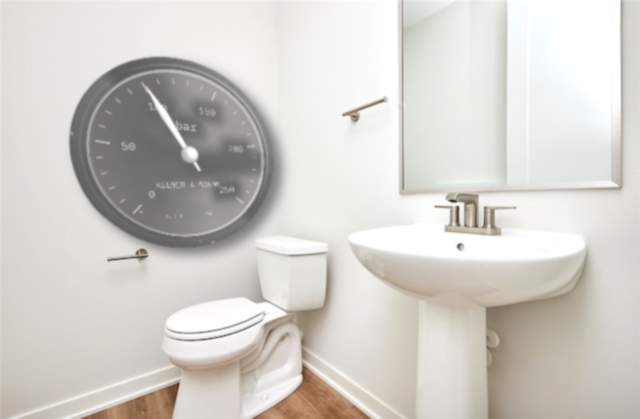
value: **100** bar
